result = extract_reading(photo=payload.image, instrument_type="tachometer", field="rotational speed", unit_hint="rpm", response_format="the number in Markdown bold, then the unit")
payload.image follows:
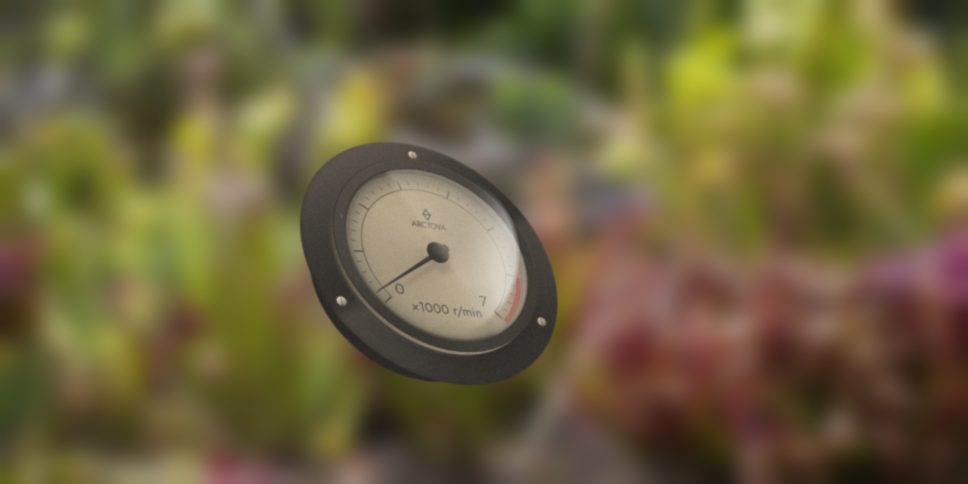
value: **200** rpm
